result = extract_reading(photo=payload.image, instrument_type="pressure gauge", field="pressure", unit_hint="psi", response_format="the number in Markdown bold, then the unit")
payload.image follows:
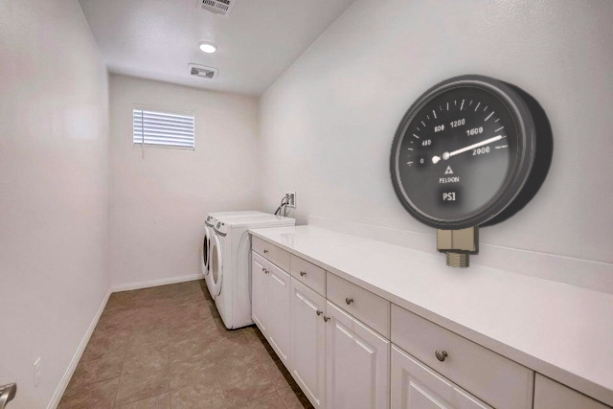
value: **1900** psi
